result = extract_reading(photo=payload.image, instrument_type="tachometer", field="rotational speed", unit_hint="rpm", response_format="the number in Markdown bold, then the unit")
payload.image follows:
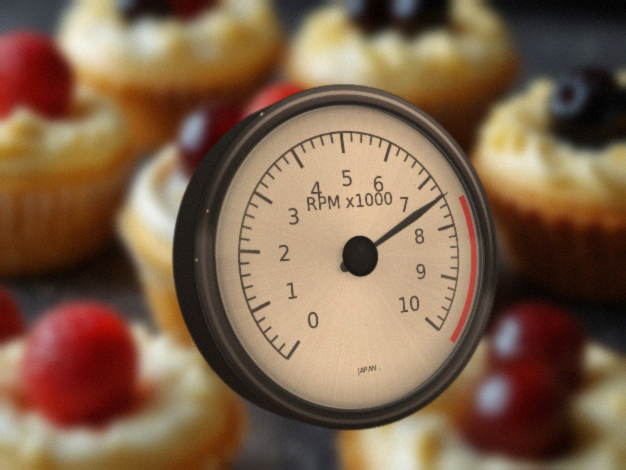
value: **7400** rpm
